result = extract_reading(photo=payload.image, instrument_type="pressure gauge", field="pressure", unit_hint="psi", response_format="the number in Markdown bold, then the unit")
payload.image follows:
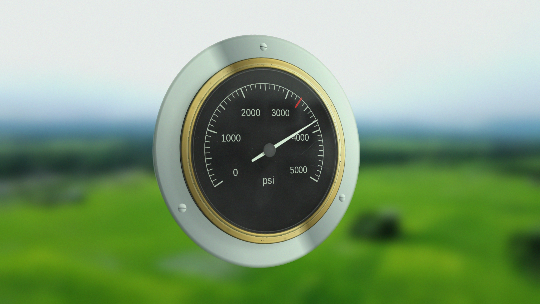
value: **3800** psi
